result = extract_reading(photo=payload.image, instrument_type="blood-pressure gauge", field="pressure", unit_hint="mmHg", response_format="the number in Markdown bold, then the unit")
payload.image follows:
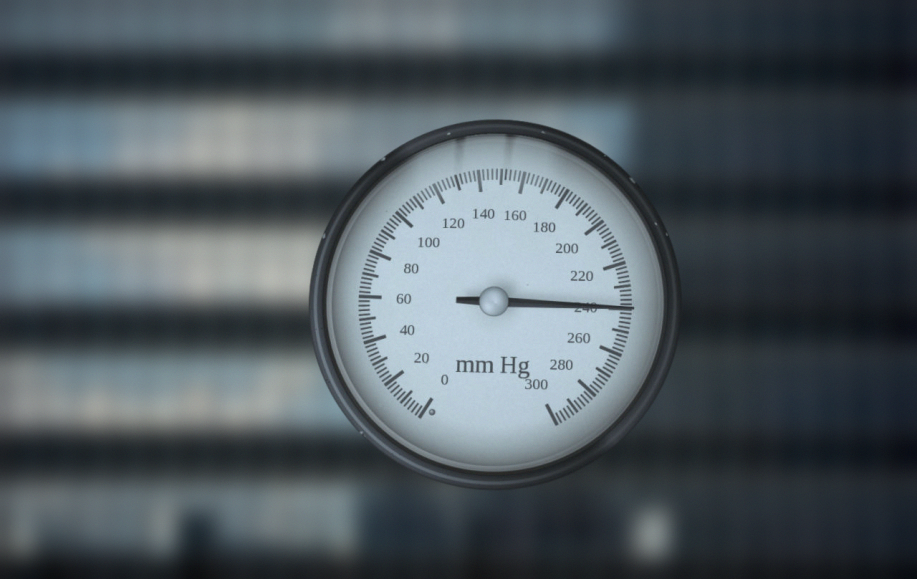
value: **240** mmHg
